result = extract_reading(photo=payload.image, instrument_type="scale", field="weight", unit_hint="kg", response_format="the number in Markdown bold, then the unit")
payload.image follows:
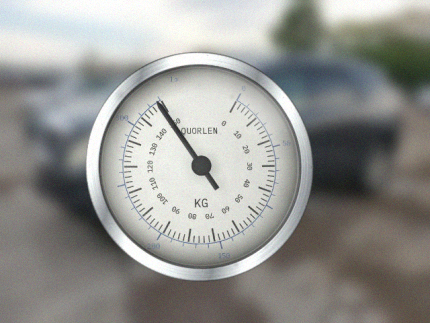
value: **148** kg
